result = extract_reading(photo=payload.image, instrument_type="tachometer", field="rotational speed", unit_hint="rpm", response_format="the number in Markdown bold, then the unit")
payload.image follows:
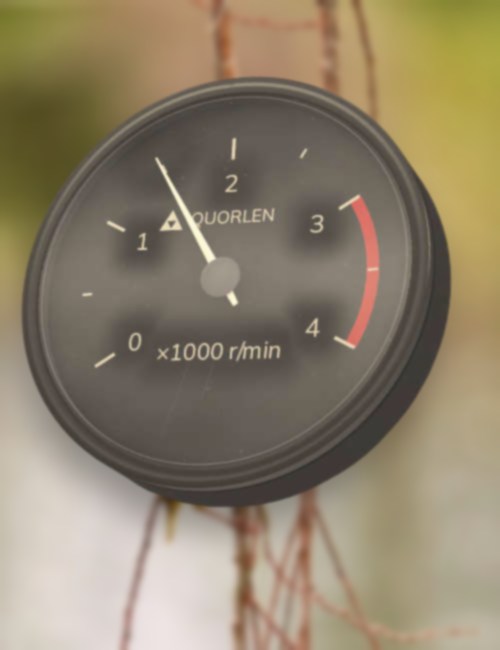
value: **1500** rpm
